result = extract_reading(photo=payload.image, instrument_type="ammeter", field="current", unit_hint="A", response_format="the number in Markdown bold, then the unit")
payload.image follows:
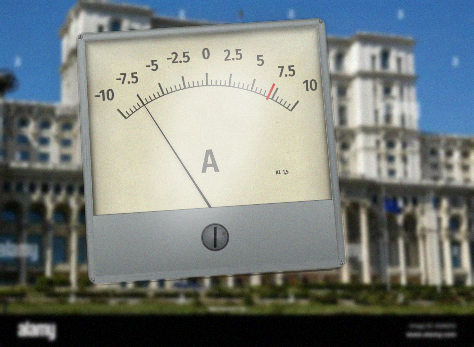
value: **-7.5** A
